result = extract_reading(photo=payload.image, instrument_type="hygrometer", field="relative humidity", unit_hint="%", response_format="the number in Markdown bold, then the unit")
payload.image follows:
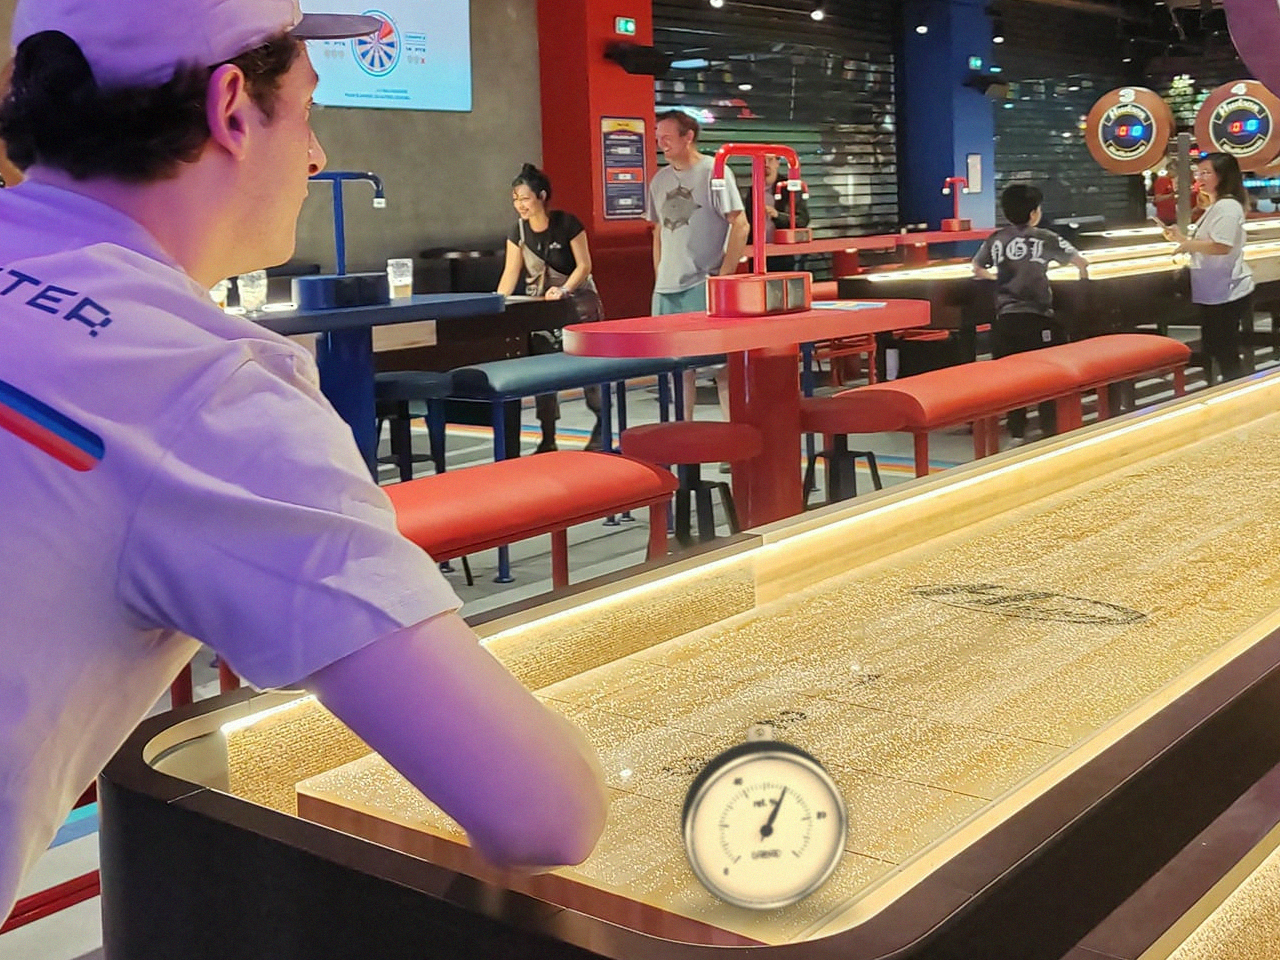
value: **60** %
